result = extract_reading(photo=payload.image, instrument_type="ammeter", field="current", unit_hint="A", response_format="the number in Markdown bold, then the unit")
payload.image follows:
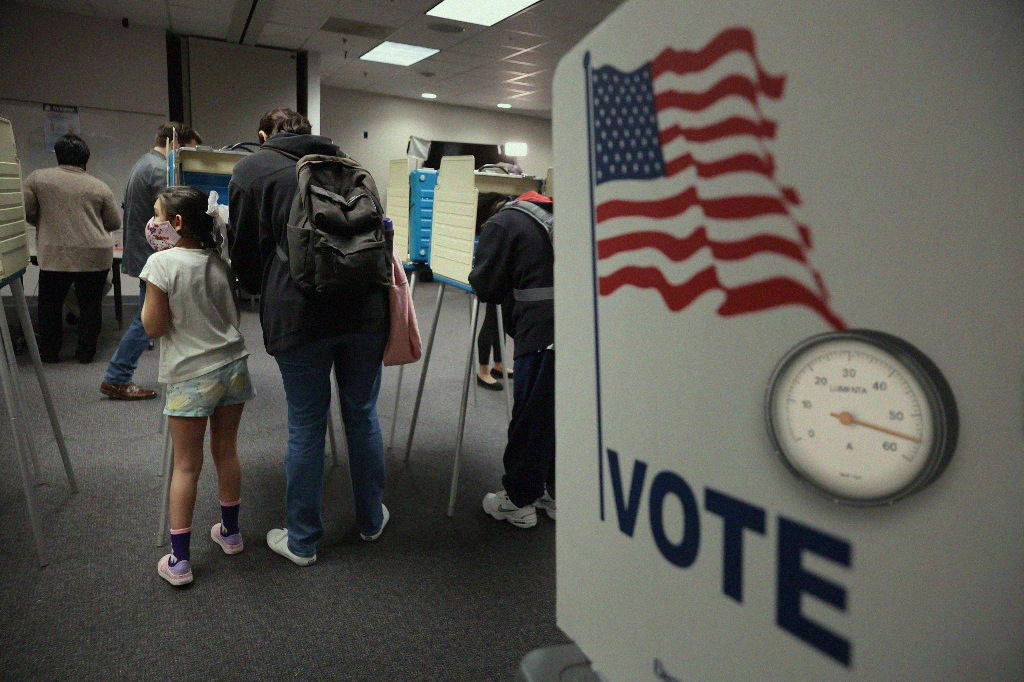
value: **55** A
